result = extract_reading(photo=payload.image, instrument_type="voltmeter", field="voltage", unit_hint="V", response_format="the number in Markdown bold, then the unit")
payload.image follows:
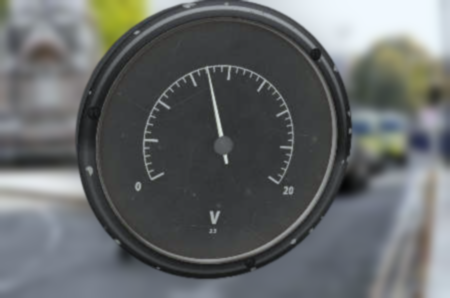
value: **8.5** V
